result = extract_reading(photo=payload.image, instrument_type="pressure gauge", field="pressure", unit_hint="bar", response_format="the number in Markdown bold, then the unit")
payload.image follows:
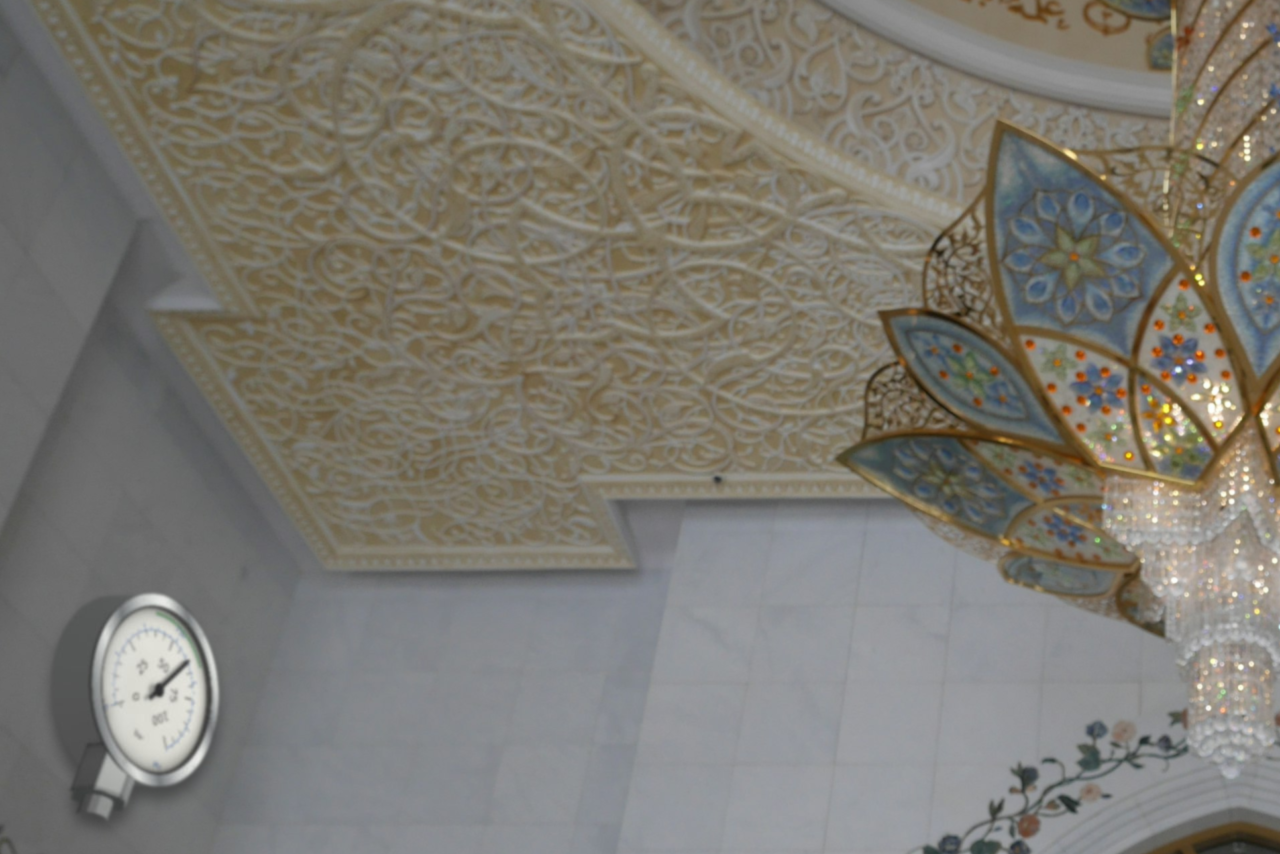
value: **60** bar
